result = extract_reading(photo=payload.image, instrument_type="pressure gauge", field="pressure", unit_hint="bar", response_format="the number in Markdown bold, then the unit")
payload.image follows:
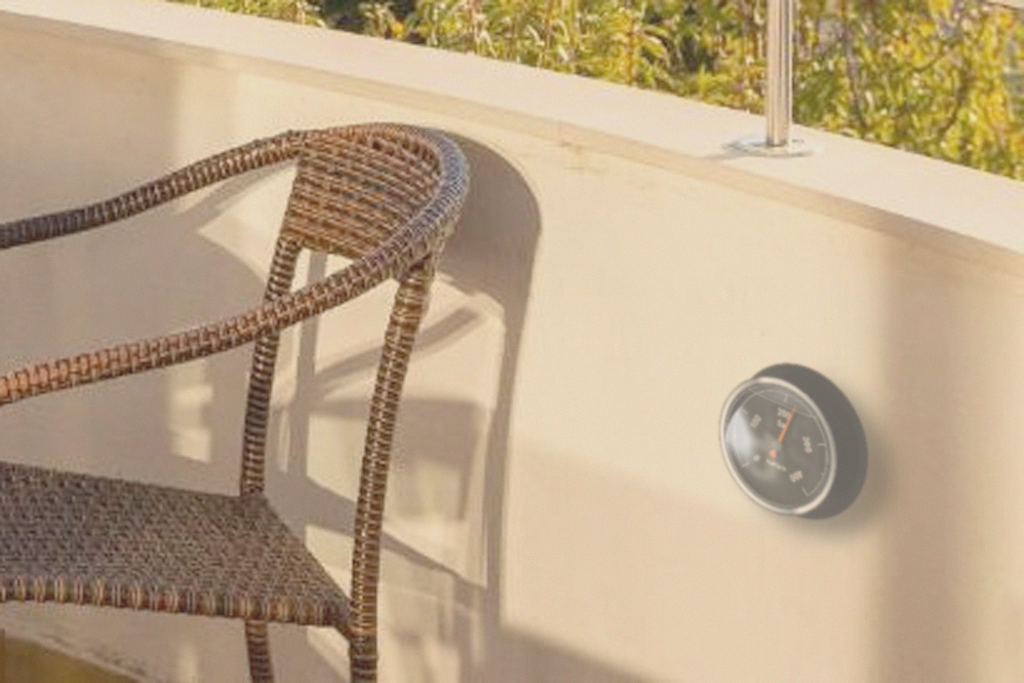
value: **225** bar
